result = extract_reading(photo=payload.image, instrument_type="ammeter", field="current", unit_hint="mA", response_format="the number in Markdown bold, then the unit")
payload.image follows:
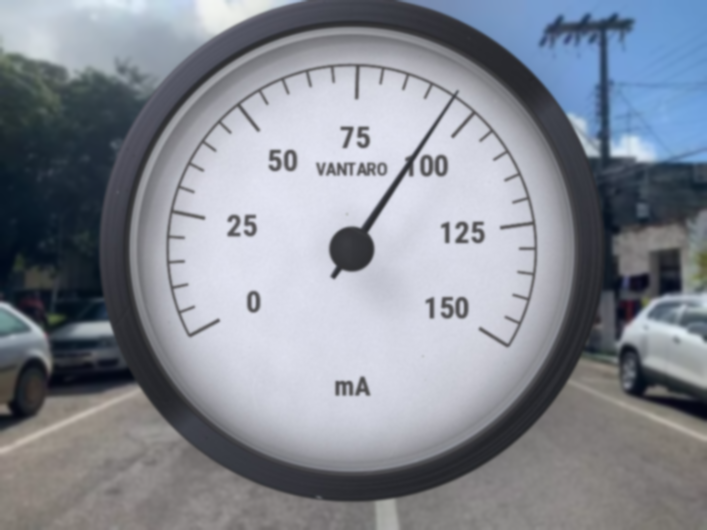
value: **95** mA
